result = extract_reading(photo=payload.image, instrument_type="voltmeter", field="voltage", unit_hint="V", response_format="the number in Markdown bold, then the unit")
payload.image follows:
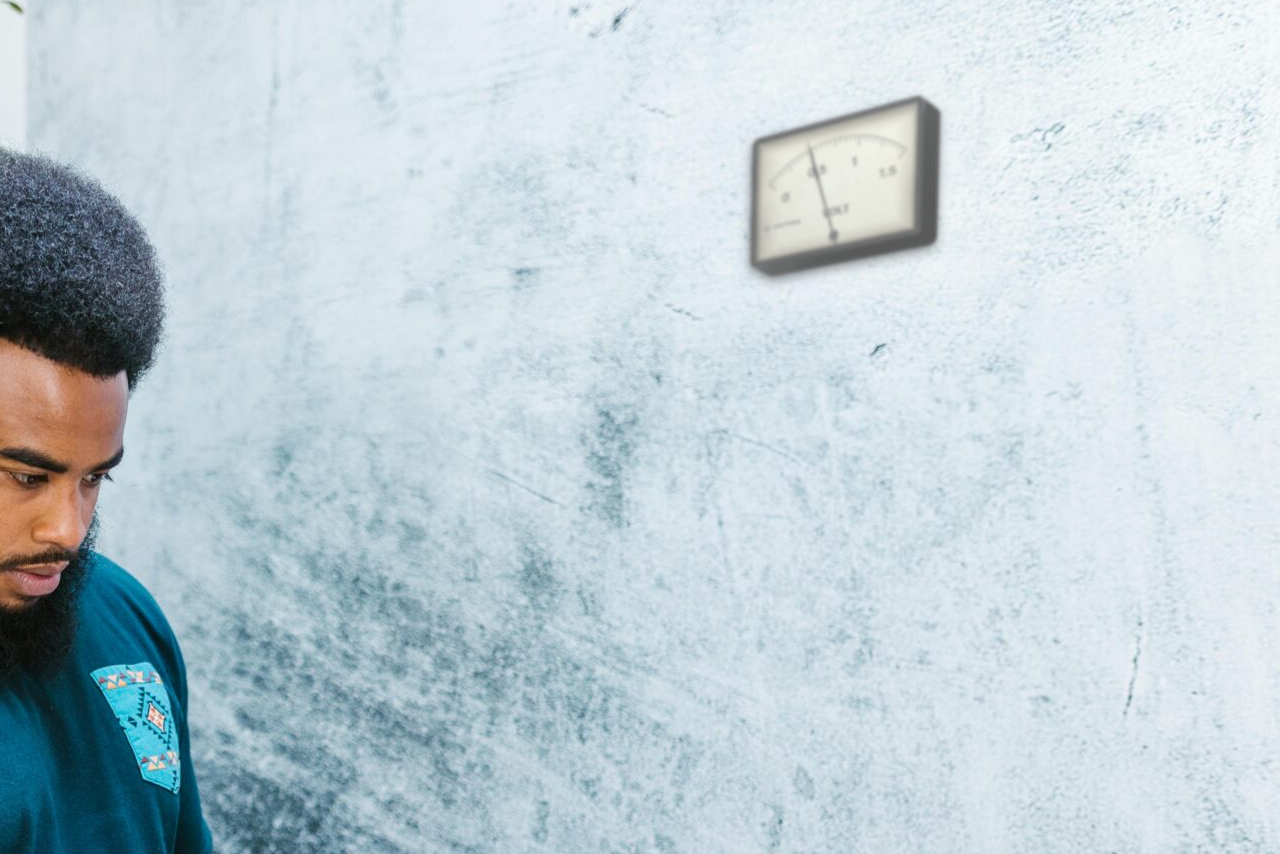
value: **0.5** V
